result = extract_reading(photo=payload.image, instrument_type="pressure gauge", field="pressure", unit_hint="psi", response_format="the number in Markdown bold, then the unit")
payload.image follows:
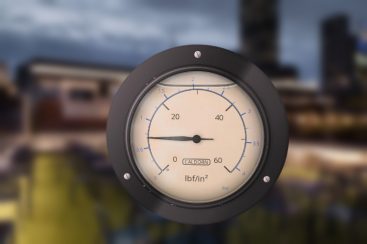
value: **10** psi
